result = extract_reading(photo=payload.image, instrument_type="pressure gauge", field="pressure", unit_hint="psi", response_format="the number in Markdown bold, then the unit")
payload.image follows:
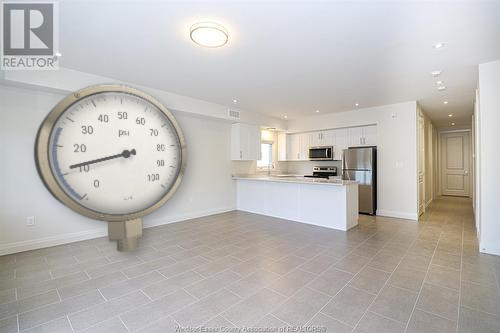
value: **12** psi
